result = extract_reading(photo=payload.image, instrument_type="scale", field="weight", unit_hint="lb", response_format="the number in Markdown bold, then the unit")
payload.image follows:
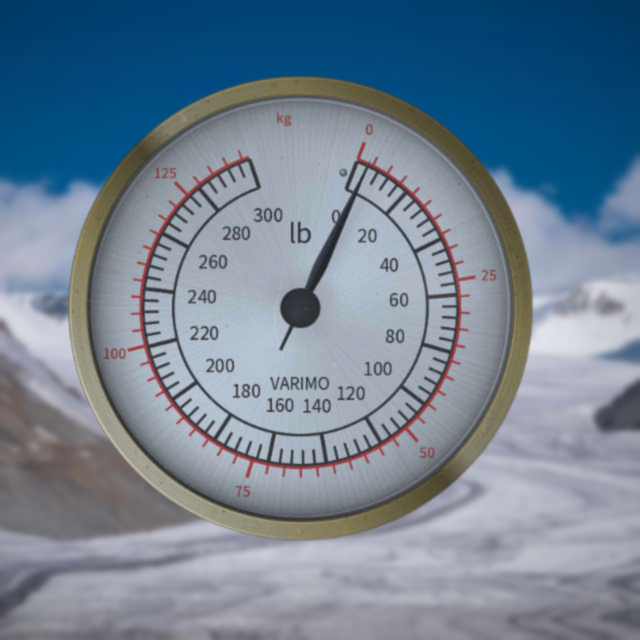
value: **4** lb
